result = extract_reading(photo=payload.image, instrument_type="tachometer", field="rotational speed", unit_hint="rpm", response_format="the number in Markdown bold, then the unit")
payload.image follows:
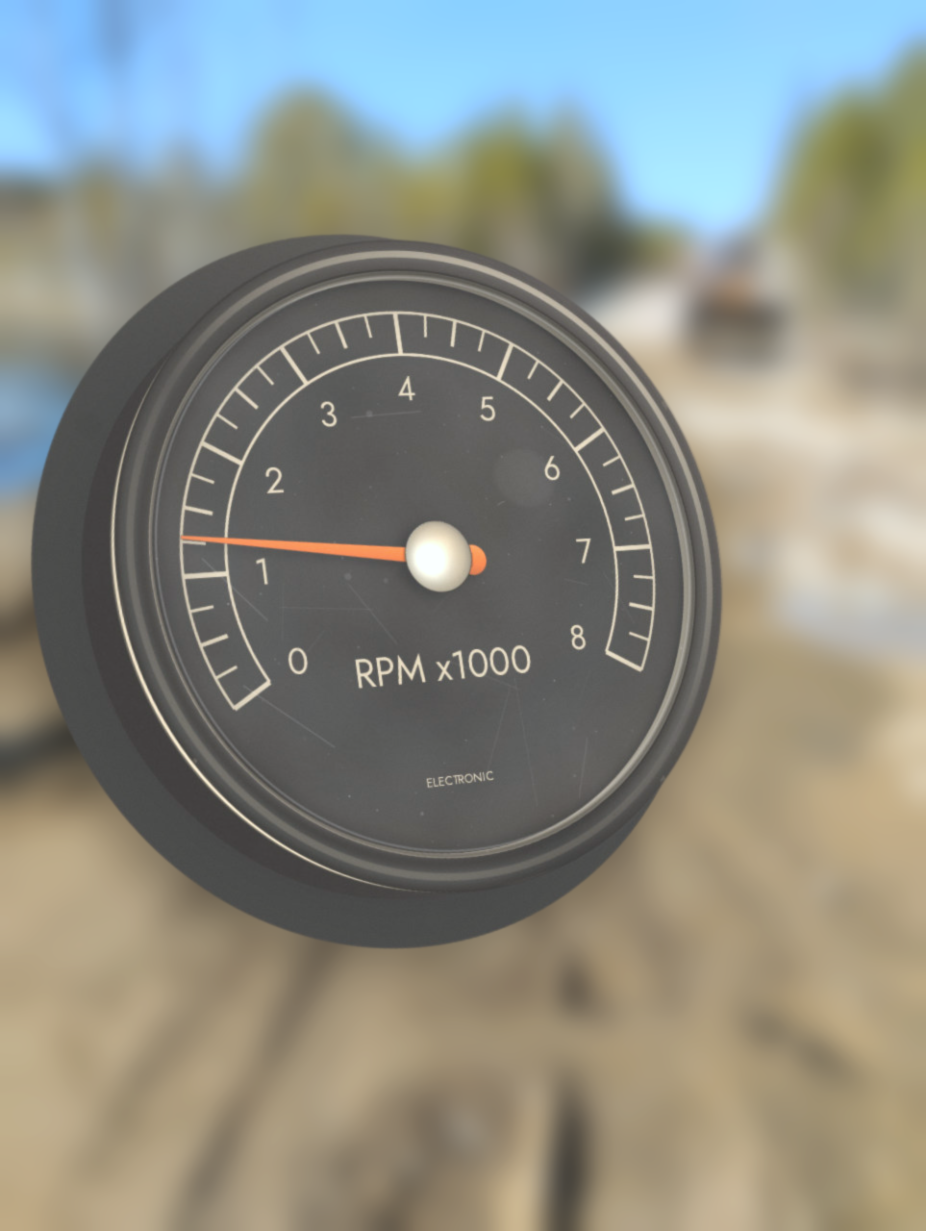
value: **1250** rpm
